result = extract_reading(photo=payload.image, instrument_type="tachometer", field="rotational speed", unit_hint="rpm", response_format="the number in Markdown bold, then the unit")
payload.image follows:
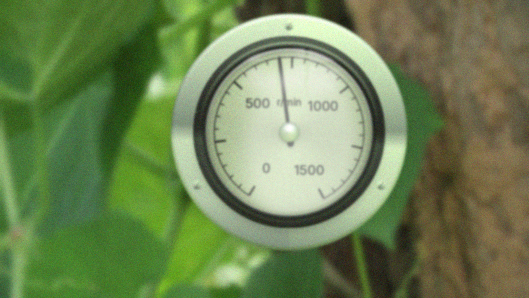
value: **700** rpm
